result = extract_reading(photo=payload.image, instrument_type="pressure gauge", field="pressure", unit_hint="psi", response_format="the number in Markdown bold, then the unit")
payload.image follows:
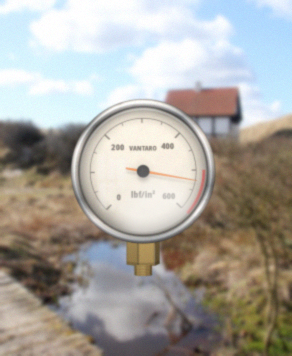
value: **525** psi
